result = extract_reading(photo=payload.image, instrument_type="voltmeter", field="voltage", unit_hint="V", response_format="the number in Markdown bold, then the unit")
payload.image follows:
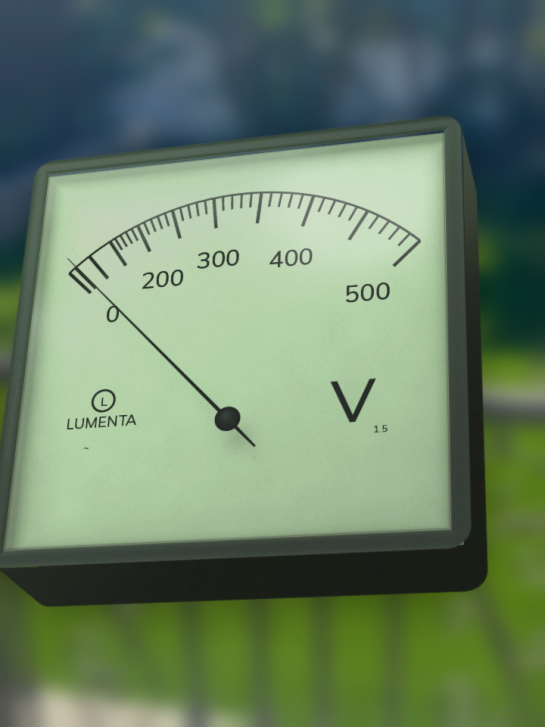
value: **50** V
